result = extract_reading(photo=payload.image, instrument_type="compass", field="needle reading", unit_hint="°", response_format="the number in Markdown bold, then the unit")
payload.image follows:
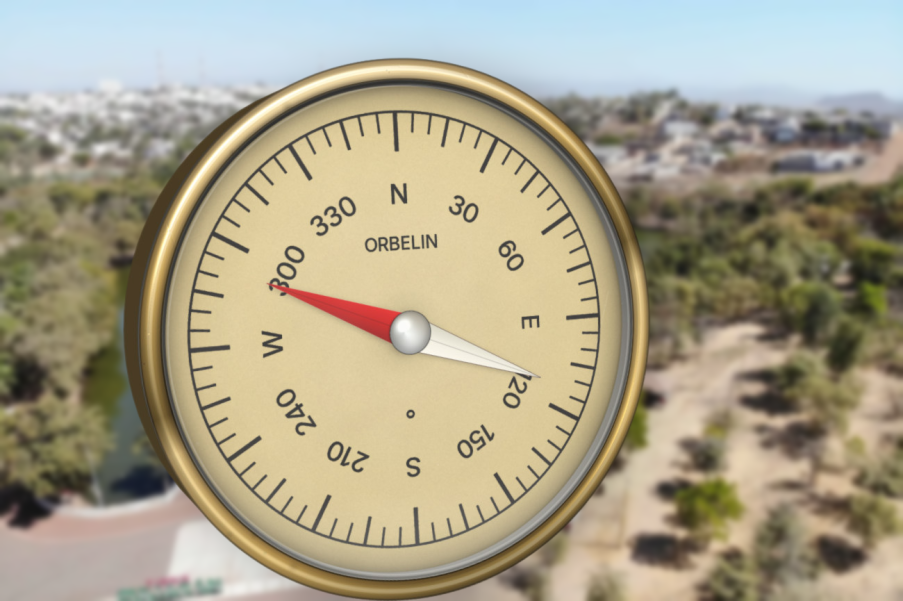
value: **292.5** °
